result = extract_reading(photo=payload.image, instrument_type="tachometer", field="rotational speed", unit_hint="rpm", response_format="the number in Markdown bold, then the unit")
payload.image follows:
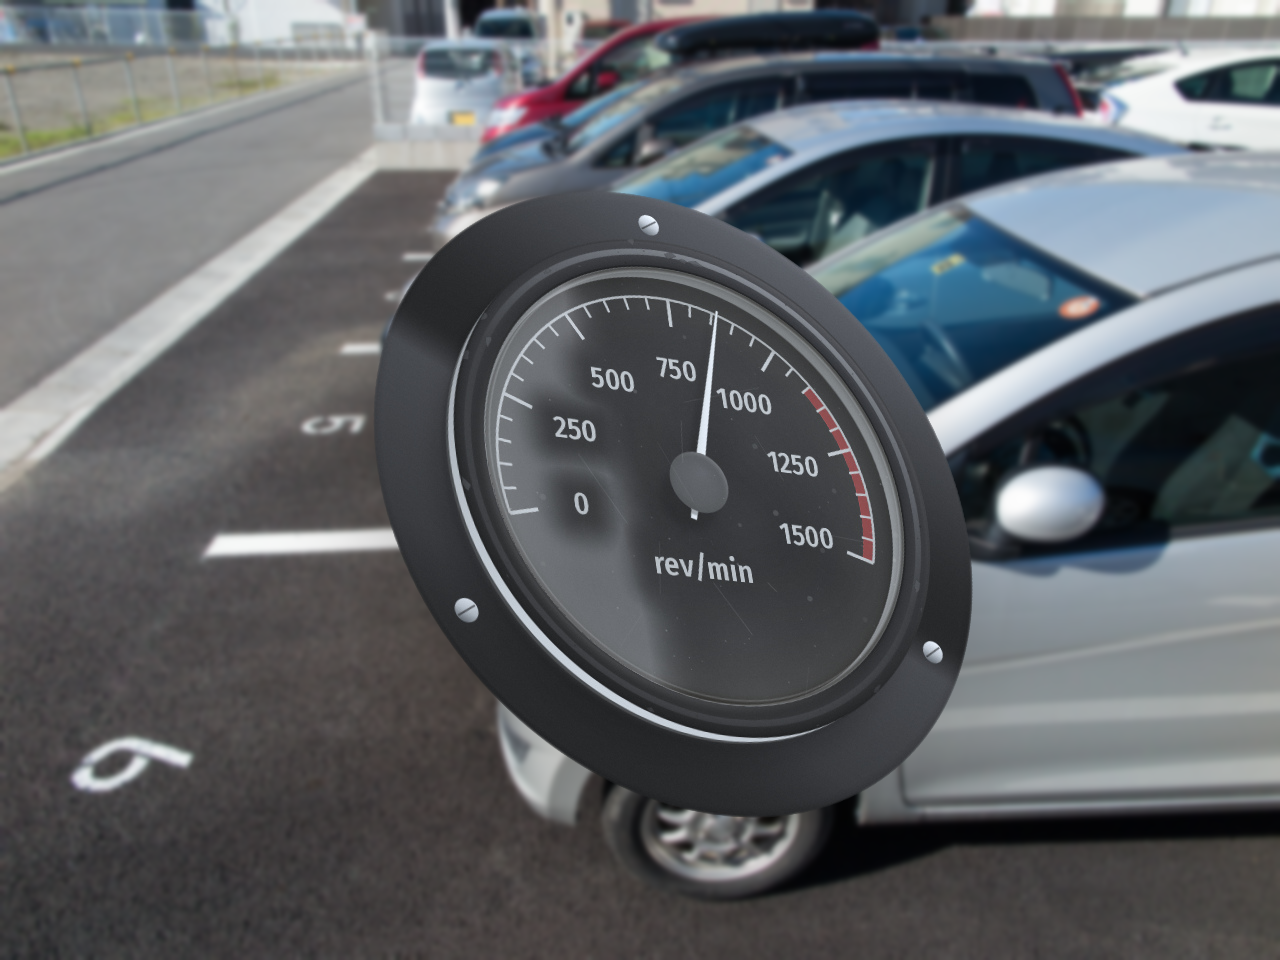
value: **850** rpm
